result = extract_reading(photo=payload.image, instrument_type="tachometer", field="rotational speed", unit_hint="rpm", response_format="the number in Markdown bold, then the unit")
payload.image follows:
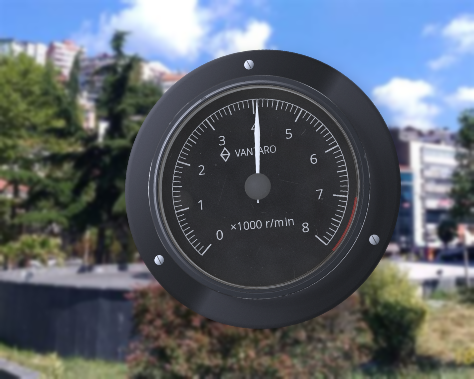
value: **4100** rpm
